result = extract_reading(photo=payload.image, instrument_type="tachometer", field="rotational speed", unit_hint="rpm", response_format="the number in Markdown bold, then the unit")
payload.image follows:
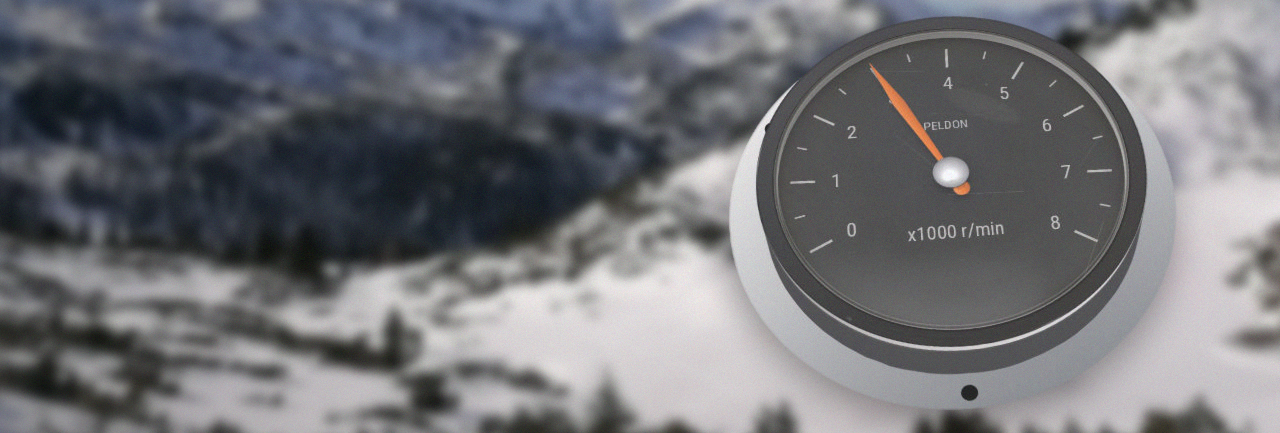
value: **3000** rpm
